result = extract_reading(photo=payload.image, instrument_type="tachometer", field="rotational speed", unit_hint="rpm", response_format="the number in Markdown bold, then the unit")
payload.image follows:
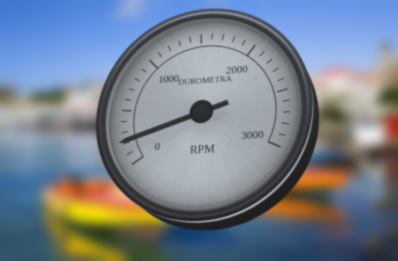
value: **200** rpm
